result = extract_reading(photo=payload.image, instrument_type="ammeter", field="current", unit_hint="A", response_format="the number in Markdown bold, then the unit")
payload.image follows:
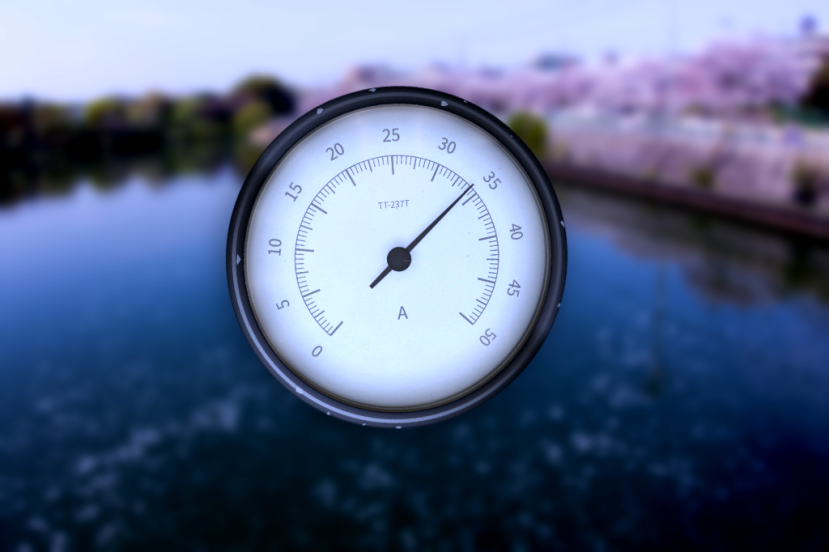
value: **34** A
